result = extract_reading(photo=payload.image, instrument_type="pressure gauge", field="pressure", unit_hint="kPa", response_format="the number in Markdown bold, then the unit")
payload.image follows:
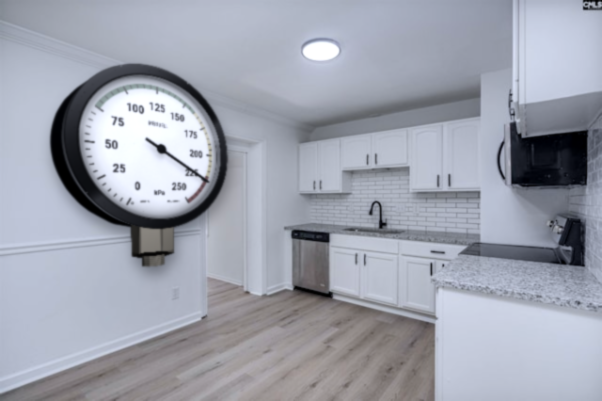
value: **225** kPa
